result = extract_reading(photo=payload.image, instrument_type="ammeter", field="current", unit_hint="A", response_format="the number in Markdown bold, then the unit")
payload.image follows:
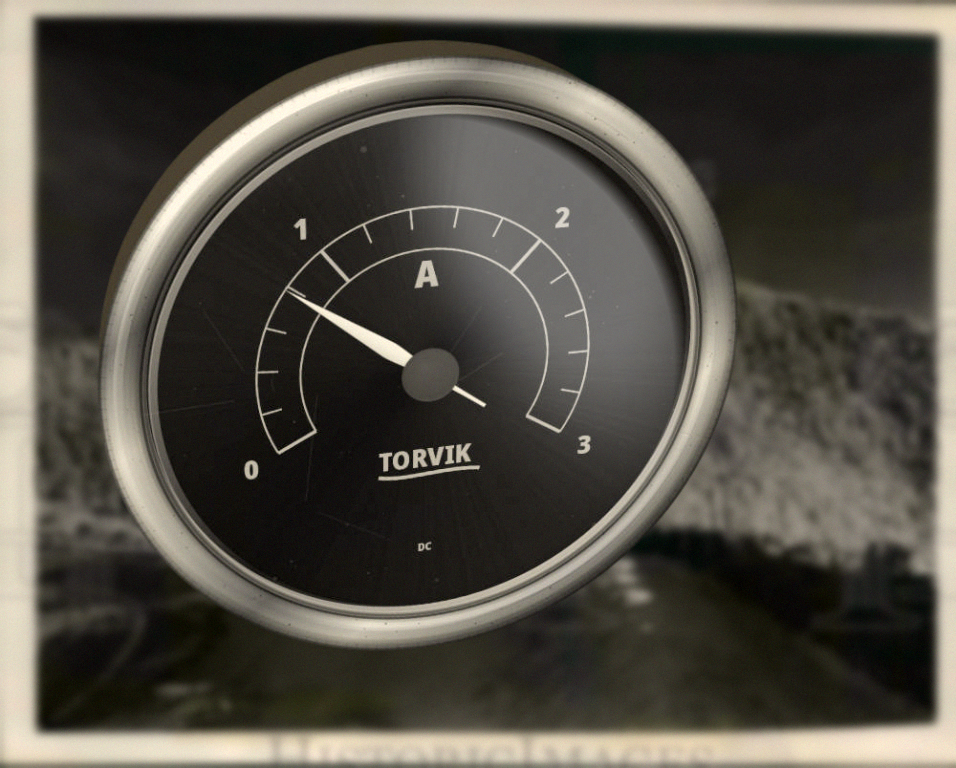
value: **0.8** A
